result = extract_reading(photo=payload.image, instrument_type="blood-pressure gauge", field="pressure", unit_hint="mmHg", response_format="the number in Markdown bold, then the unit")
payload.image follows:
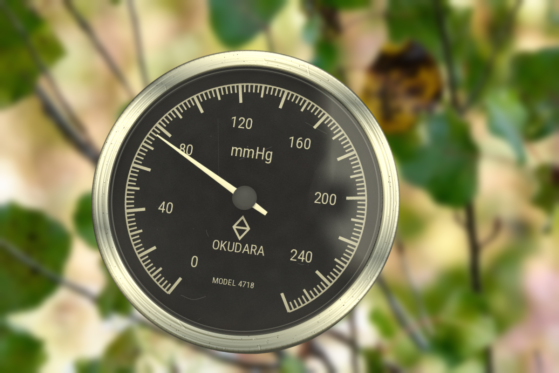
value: **76** mmHg
